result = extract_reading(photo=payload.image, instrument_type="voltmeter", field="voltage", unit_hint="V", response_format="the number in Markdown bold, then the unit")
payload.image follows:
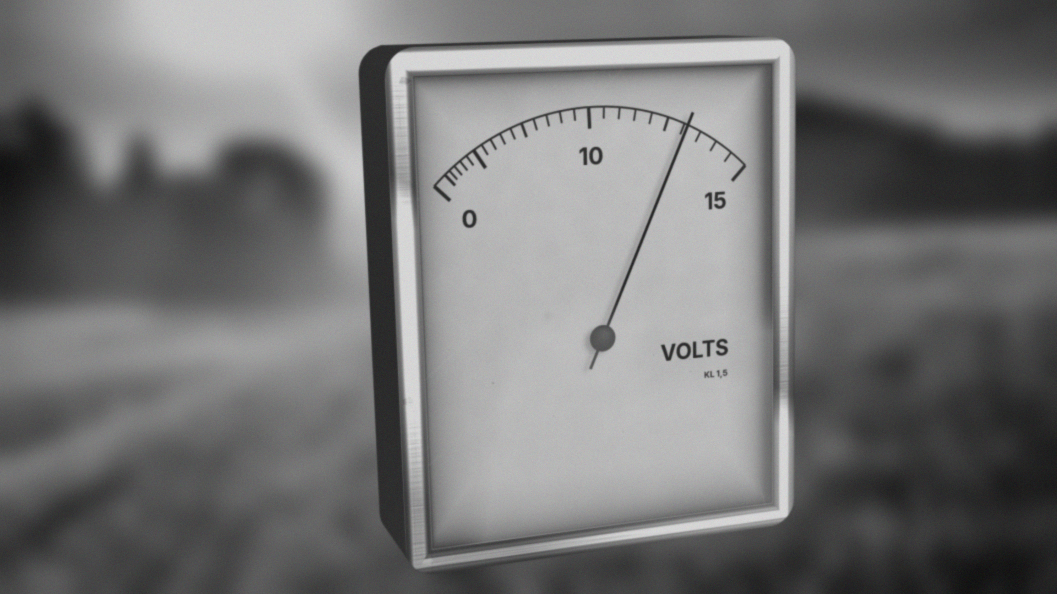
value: **13** V
